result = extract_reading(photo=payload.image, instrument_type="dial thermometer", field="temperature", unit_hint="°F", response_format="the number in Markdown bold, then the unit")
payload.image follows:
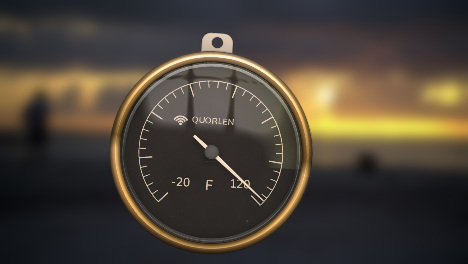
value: **118** °F
